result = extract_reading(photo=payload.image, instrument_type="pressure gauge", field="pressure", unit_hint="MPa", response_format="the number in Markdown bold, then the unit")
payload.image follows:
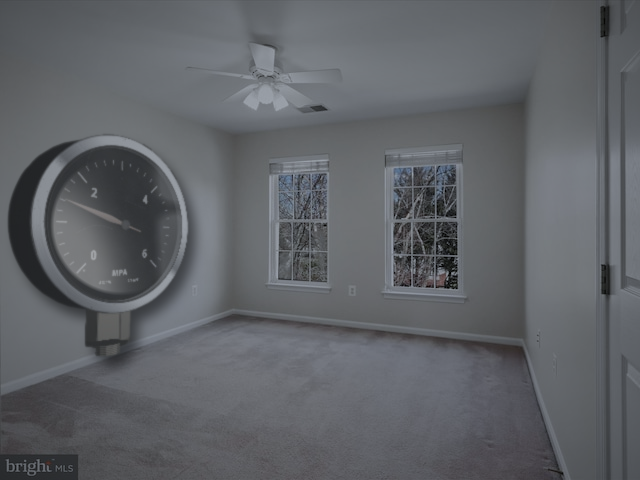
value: **1.4** MPa
